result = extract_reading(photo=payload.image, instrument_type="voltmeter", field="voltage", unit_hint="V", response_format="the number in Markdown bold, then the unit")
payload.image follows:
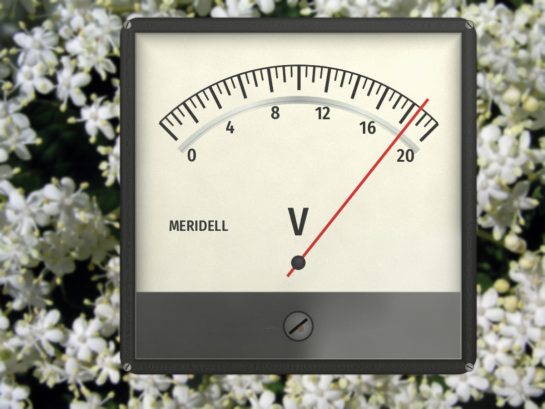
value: **18.5** V
